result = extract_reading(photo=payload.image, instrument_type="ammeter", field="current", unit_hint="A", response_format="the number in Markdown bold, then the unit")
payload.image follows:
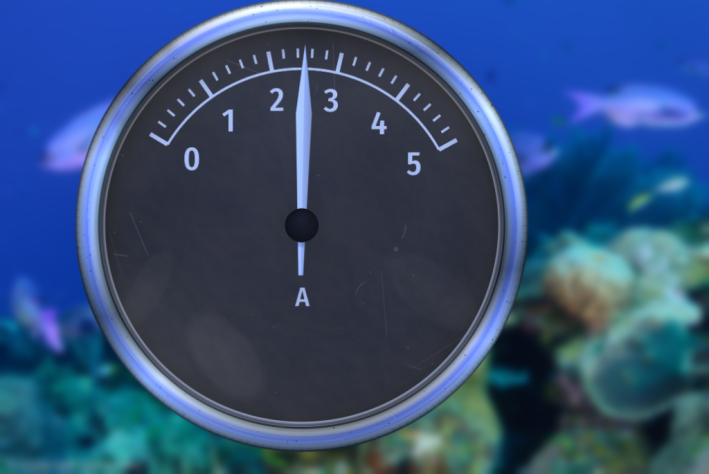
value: **2.5** A
